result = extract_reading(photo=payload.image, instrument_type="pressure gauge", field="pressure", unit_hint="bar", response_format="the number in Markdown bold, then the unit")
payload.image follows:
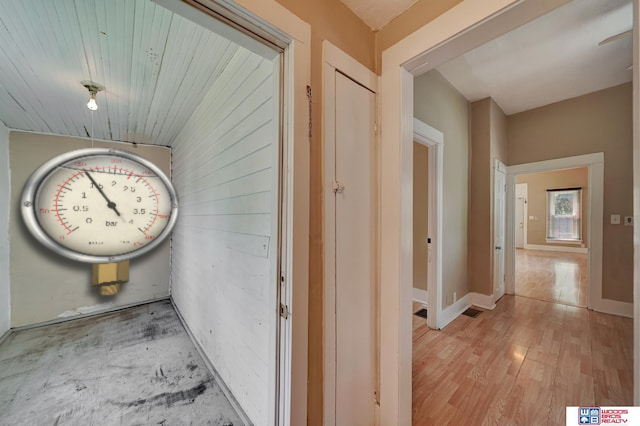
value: **1.5** bar
